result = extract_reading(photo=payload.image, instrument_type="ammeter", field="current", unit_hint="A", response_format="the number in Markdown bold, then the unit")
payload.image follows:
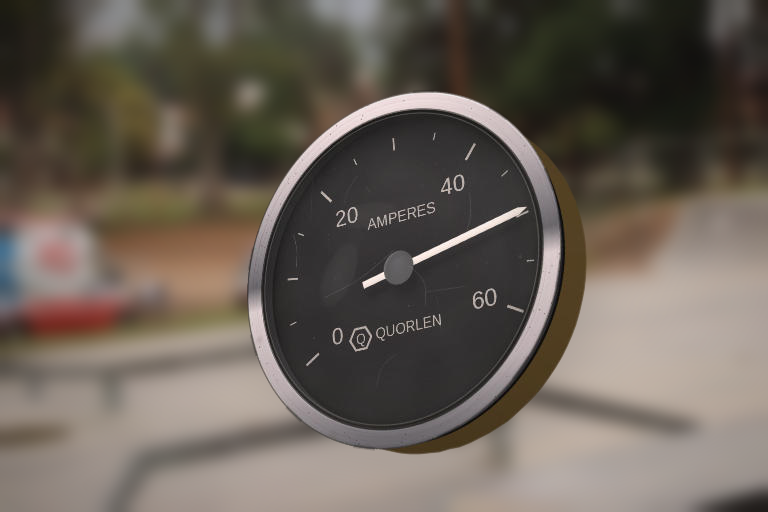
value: **50** A
